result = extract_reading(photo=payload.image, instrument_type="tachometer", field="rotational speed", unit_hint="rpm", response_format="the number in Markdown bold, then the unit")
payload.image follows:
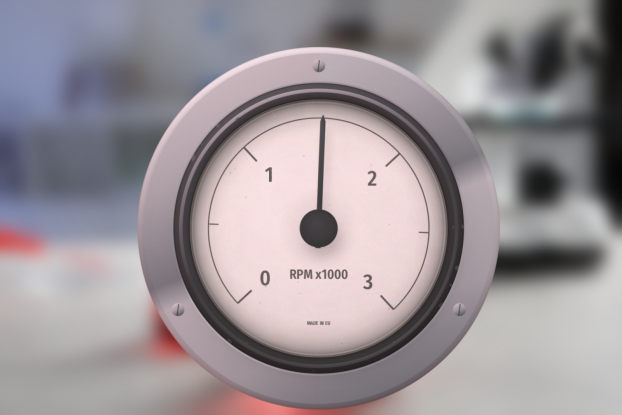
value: **1500** rpm
